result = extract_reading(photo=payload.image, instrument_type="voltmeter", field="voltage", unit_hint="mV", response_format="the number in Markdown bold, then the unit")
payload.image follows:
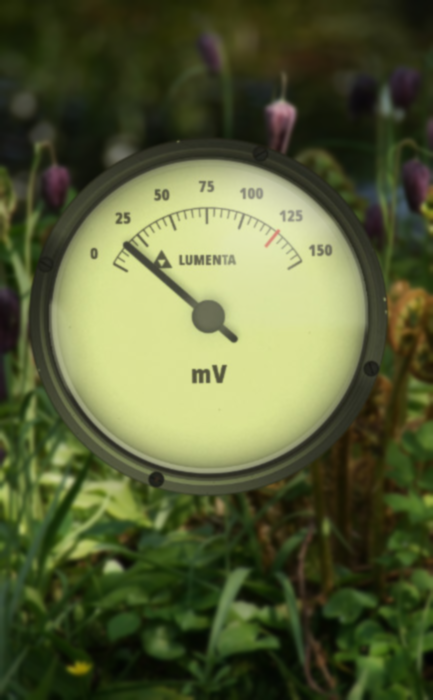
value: **15** mV
